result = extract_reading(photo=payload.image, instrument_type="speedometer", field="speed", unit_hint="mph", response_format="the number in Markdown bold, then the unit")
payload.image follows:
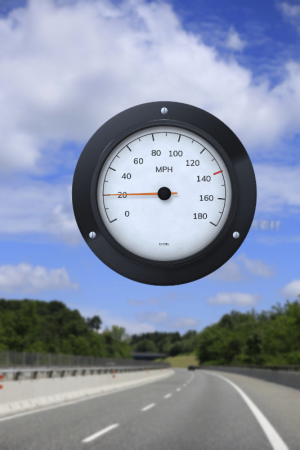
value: **20** mph
